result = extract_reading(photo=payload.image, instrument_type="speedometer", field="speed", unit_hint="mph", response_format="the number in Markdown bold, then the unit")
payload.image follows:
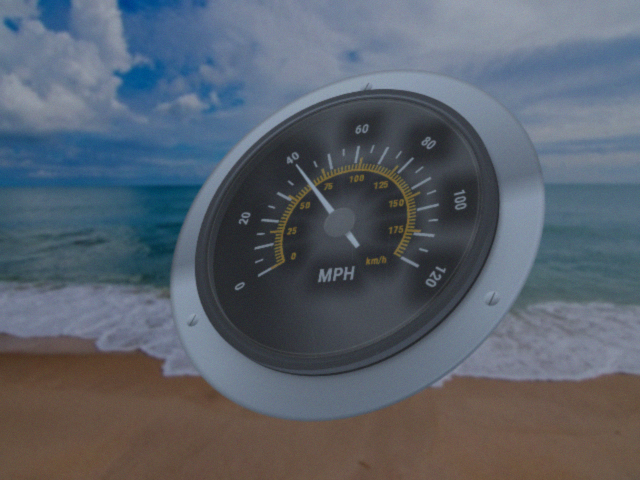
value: **40** mph
